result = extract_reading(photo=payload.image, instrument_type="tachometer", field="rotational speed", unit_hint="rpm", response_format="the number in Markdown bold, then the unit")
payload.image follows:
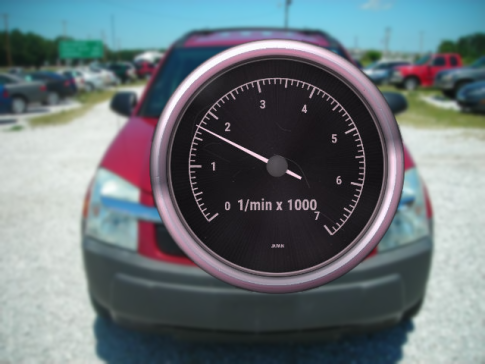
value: **1700** rpm
